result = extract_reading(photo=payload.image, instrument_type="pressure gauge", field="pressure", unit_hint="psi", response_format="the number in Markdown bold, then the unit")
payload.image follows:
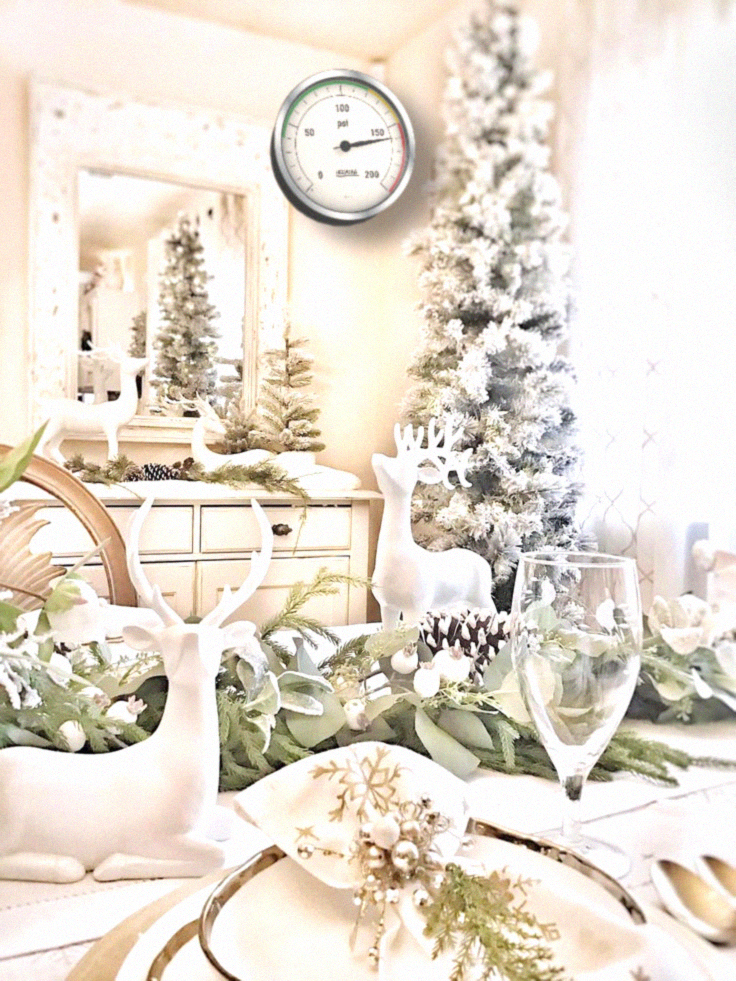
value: **160** psi
